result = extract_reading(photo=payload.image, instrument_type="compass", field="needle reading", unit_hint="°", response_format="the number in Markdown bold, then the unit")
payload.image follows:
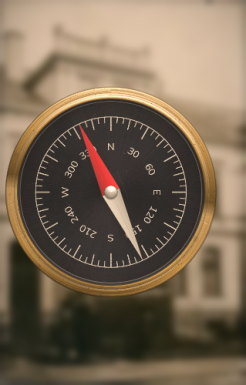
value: **335** °
